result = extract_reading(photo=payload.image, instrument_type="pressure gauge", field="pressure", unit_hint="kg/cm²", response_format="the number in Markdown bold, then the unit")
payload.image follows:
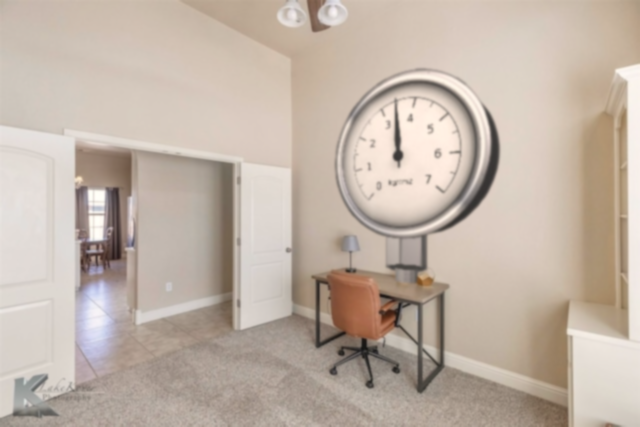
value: **3.5** kg/cm²
